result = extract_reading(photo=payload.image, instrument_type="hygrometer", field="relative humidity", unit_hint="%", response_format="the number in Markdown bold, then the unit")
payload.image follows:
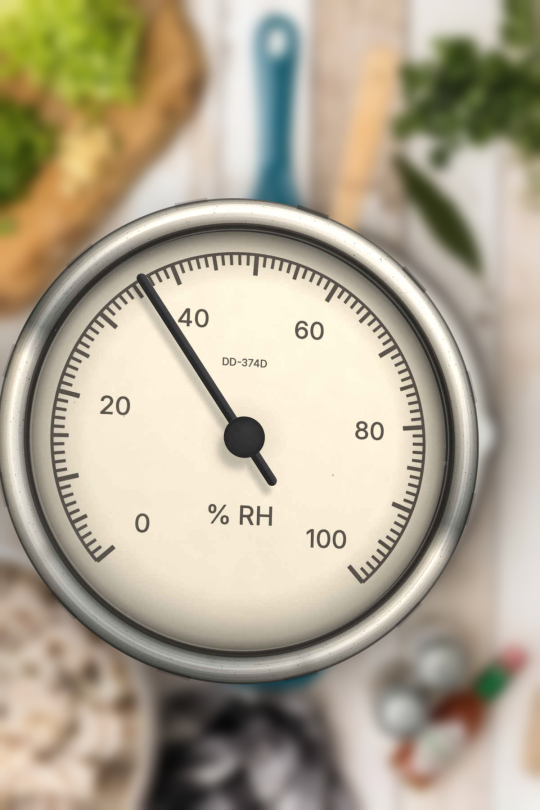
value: **36** %
